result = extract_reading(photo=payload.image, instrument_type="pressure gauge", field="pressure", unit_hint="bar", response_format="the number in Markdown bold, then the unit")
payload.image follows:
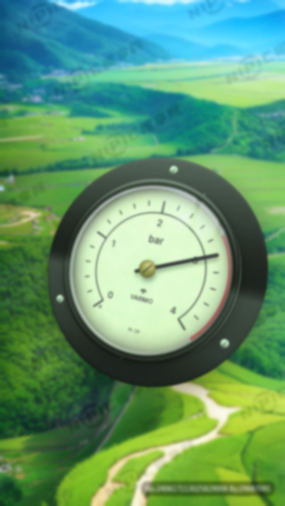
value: **3** bar
